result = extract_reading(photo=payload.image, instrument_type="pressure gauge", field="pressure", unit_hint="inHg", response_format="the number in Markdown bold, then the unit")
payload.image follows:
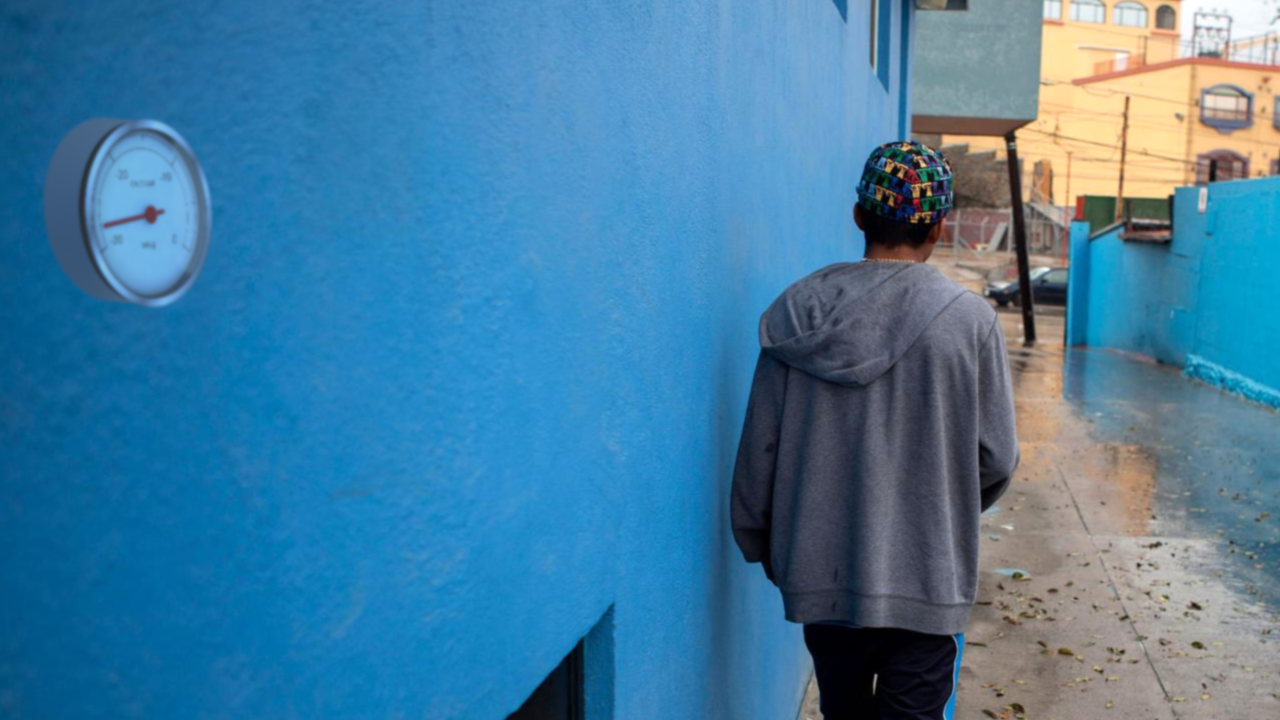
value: **-27.5** inHg
